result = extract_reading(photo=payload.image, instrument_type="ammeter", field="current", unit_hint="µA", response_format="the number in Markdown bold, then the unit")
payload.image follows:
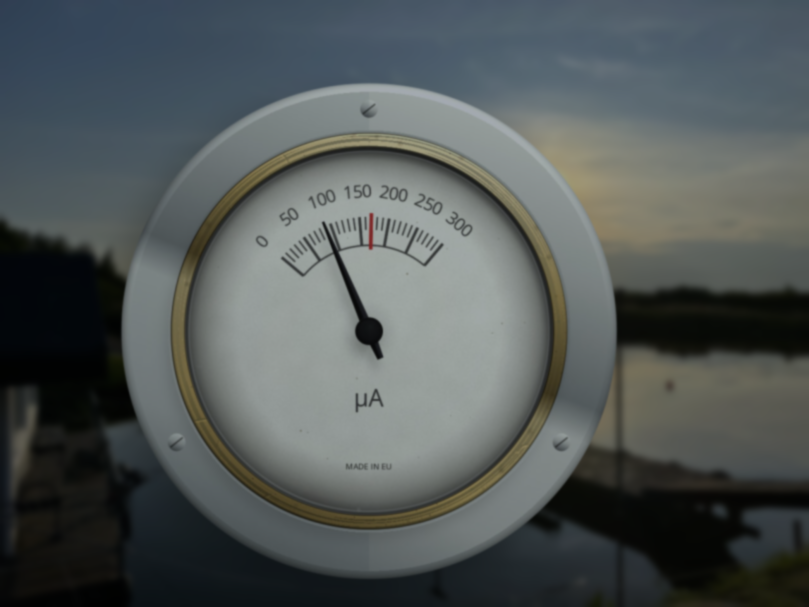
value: **90** µA
